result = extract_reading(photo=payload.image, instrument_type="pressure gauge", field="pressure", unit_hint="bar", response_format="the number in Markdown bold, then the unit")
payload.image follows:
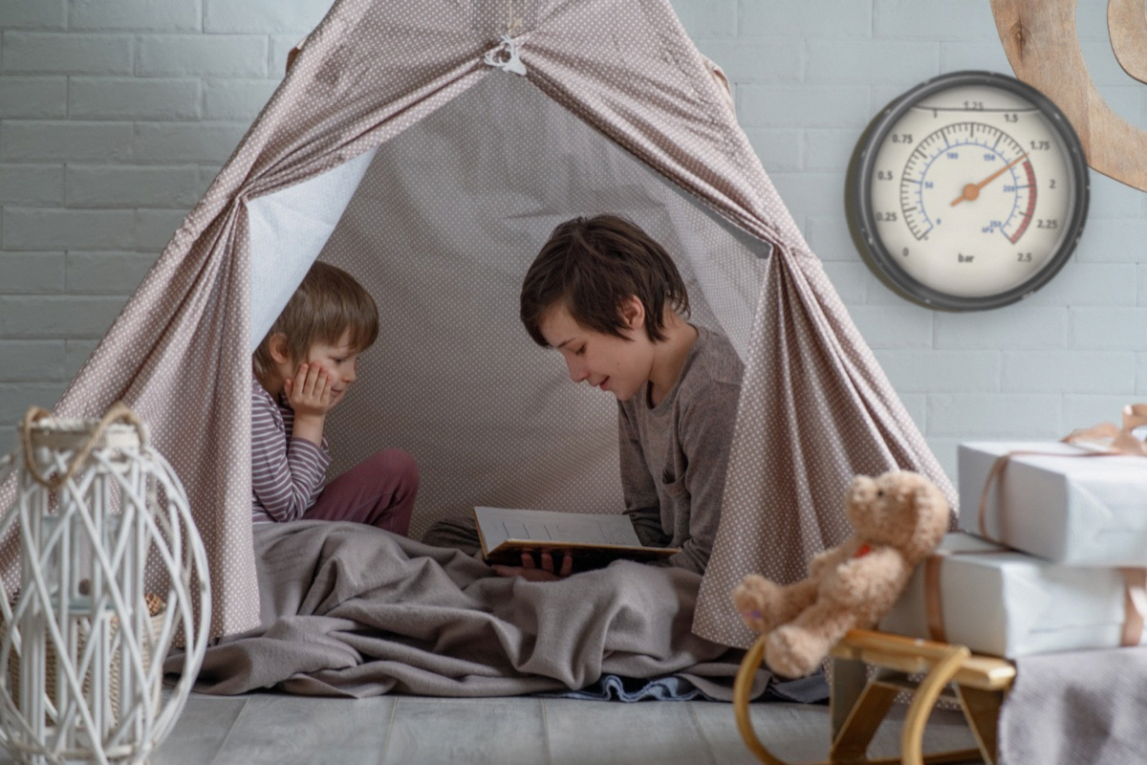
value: **1.75** bar
